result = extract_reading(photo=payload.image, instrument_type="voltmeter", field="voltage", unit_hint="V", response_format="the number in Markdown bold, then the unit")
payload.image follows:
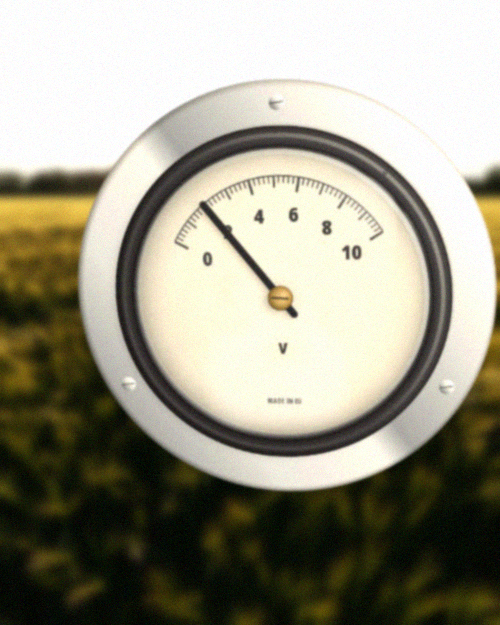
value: **2** V
